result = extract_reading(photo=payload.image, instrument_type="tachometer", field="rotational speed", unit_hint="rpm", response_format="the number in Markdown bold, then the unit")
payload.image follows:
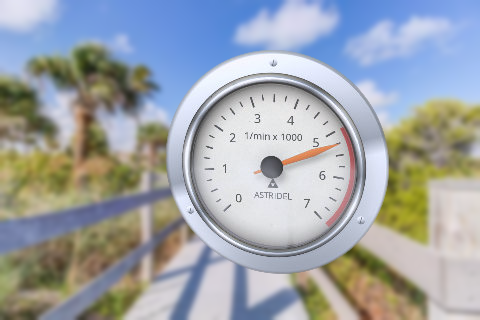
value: **5250** rpm
